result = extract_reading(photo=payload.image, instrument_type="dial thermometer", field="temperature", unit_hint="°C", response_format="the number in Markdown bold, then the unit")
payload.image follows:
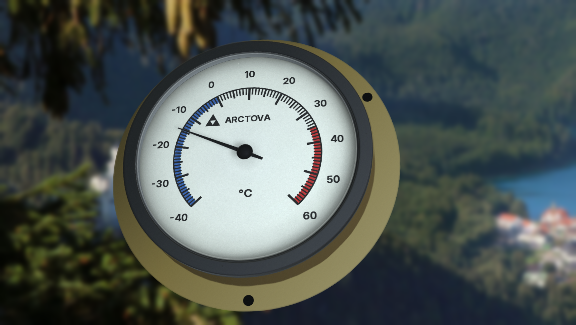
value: **-15** °C
